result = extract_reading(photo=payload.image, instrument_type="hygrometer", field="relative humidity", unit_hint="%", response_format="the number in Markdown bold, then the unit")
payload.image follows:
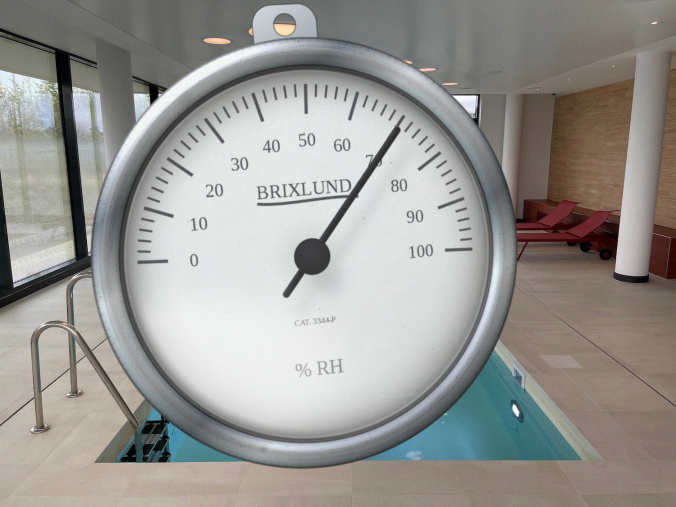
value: **70** %
